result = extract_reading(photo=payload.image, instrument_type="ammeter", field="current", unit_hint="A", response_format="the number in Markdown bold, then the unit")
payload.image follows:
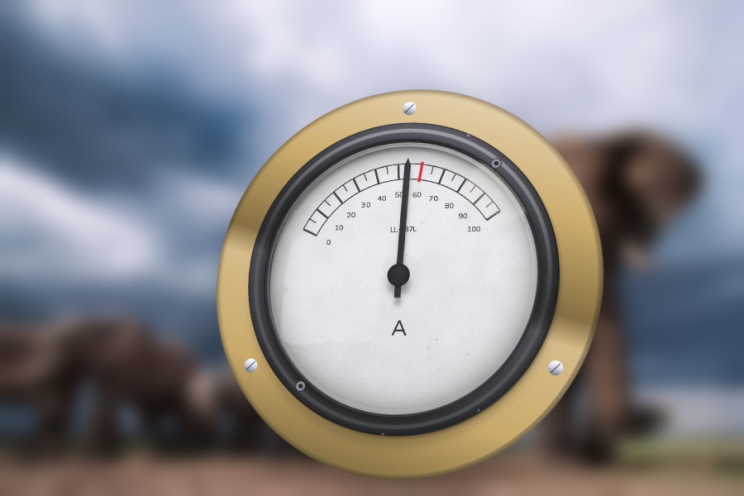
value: **55** A
